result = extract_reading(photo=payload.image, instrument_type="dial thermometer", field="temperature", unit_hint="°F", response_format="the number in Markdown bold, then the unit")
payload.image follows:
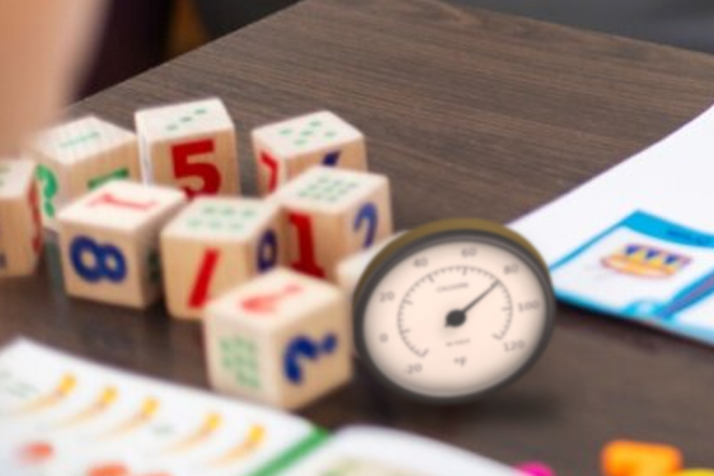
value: **80** °F
